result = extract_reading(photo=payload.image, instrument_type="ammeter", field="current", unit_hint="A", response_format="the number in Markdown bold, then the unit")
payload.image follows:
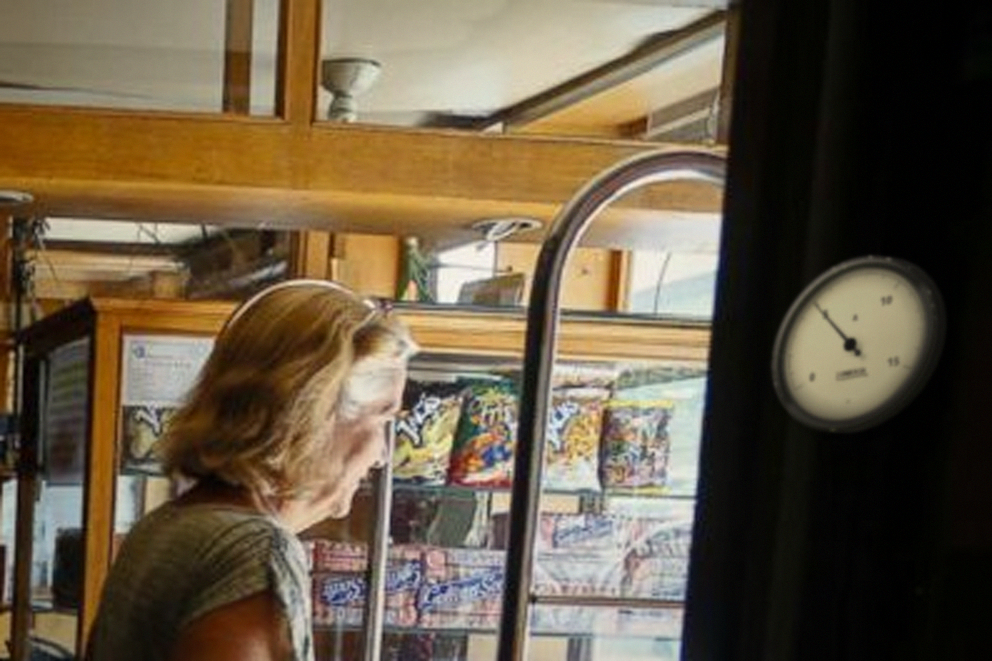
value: **5** A
